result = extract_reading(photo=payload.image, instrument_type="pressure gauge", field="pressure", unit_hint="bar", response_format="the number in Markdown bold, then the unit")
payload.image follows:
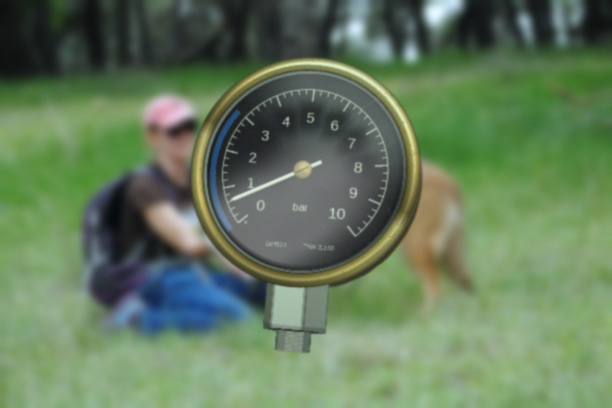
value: **0.6** bar
